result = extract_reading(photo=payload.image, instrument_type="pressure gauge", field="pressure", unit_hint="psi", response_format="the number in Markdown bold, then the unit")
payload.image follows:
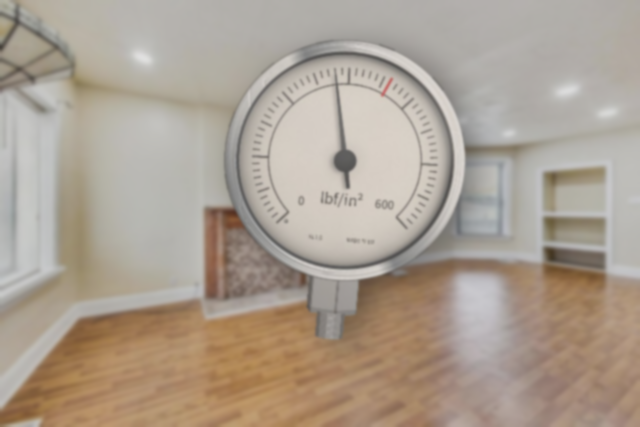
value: **280** psi
